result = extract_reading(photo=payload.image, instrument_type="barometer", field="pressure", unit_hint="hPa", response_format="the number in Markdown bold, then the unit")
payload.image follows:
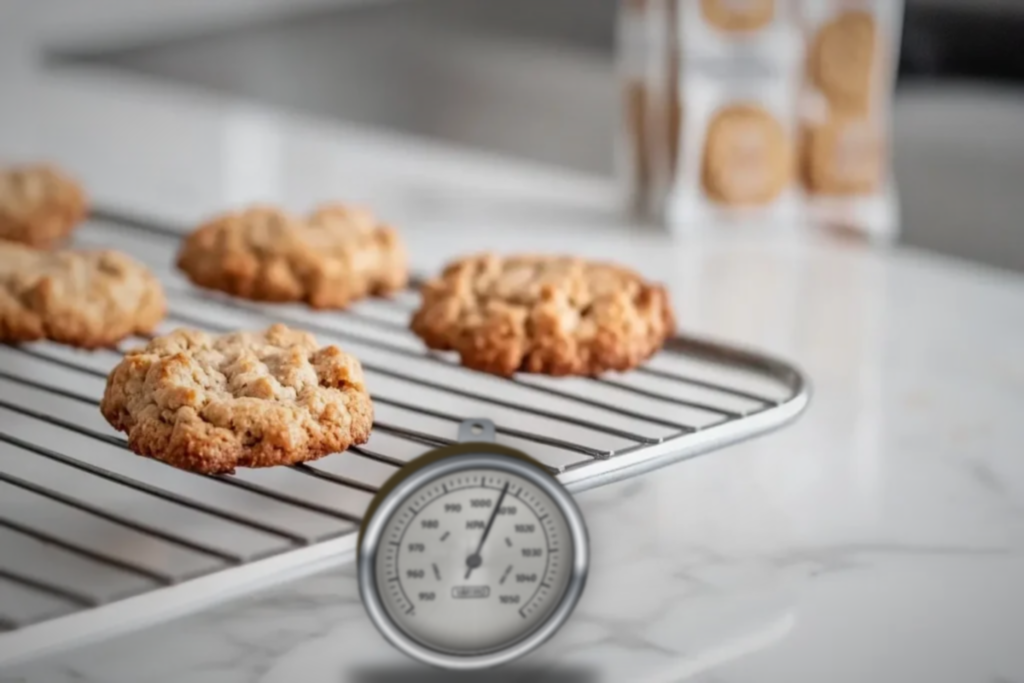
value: **1006** hPa
